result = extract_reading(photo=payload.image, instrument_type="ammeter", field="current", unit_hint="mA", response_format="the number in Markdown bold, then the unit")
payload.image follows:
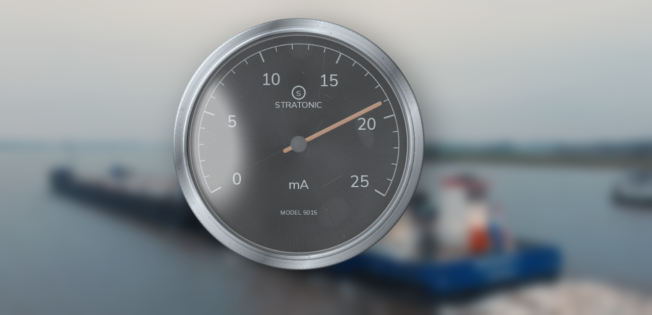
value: **19** mA
